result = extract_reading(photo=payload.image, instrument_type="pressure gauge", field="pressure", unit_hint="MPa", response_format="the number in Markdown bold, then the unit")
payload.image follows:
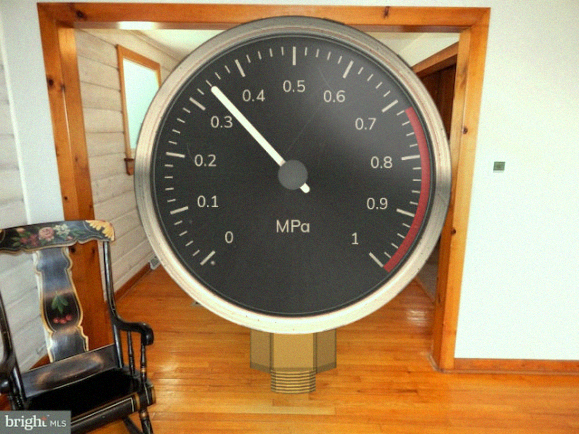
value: **0.34** MPa
